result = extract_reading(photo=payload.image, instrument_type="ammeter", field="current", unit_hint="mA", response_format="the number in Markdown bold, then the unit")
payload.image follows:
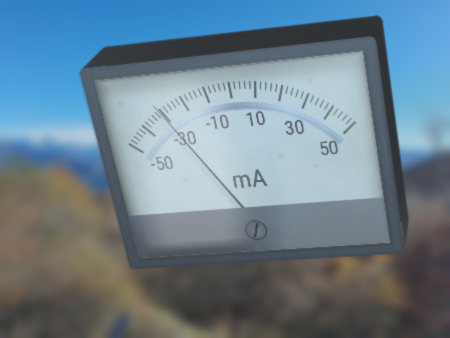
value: **-30** mA
